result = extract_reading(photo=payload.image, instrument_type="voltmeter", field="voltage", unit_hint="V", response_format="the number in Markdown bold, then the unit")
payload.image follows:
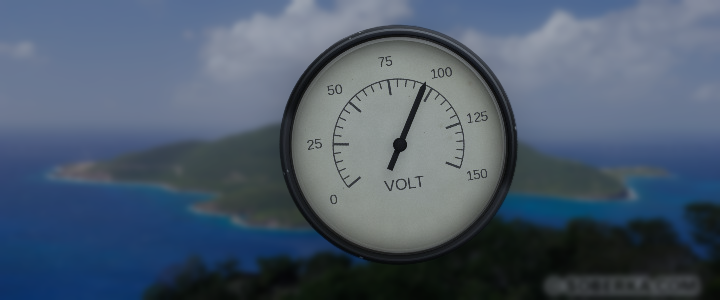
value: **95** V
